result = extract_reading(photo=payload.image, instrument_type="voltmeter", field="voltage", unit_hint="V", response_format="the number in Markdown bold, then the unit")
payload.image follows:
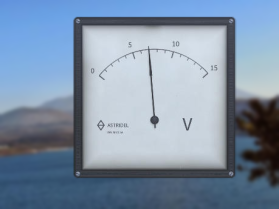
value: **7** V
